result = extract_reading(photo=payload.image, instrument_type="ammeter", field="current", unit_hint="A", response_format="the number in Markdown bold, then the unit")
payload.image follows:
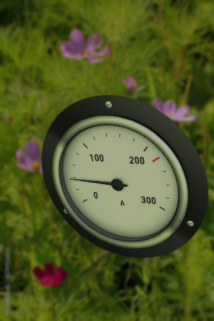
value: **40** A
